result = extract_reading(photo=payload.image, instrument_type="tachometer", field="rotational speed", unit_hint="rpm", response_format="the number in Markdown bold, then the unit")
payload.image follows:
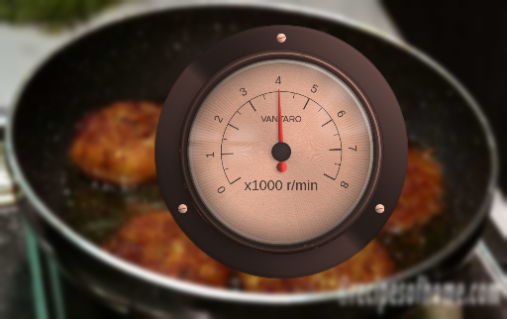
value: **4000** rpm
